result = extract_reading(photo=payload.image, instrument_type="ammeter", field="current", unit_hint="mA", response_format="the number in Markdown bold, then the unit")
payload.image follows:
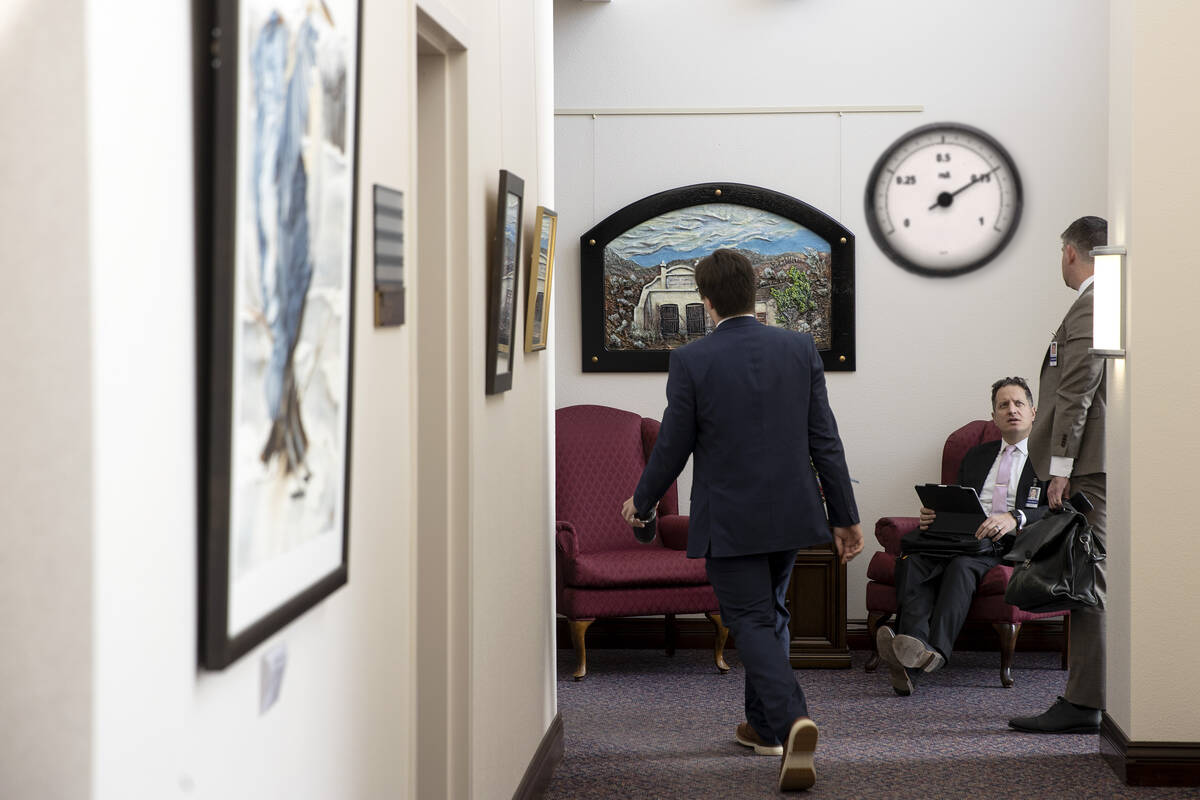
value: **0.75** mA
